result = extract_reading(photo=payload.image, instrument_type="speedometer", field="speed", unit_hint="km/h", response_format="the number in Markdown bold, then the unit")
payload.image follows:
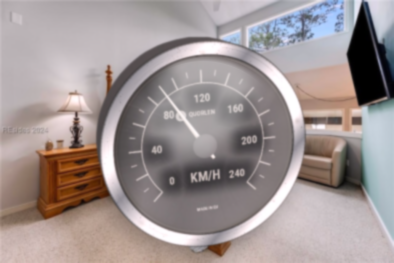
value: **90** km/h
